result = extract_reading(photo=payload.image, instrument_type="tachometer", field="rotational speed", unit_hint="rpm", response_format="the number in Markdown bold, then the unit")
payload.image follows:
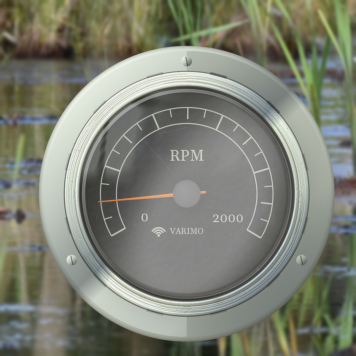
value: **200** rpm
